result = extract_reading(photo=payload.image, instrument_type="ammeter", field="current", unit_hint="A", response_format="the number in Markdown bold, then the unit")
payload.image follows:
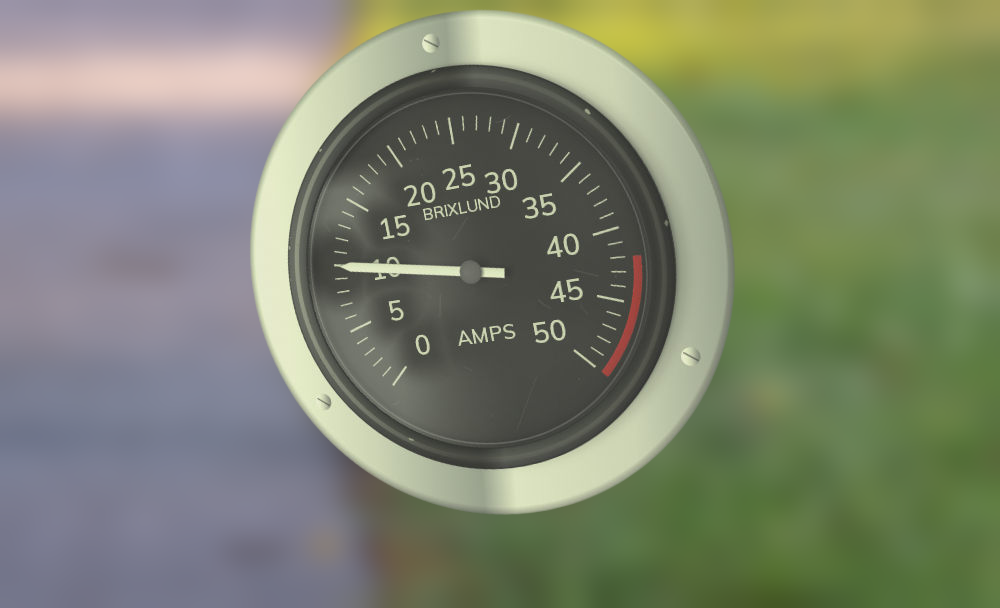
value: **10** A
